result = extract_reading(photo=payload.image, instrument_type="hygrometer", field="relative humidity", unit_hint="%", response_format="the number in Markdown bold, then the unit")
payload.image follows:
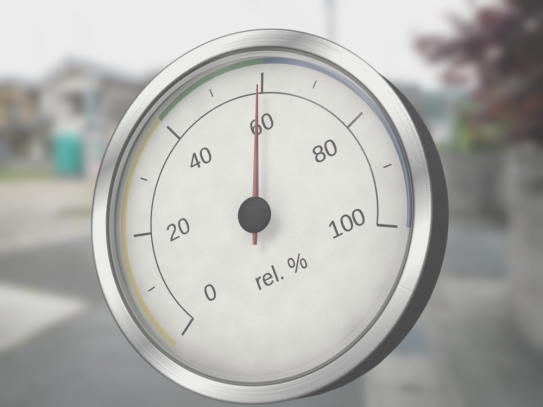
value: **60** %
